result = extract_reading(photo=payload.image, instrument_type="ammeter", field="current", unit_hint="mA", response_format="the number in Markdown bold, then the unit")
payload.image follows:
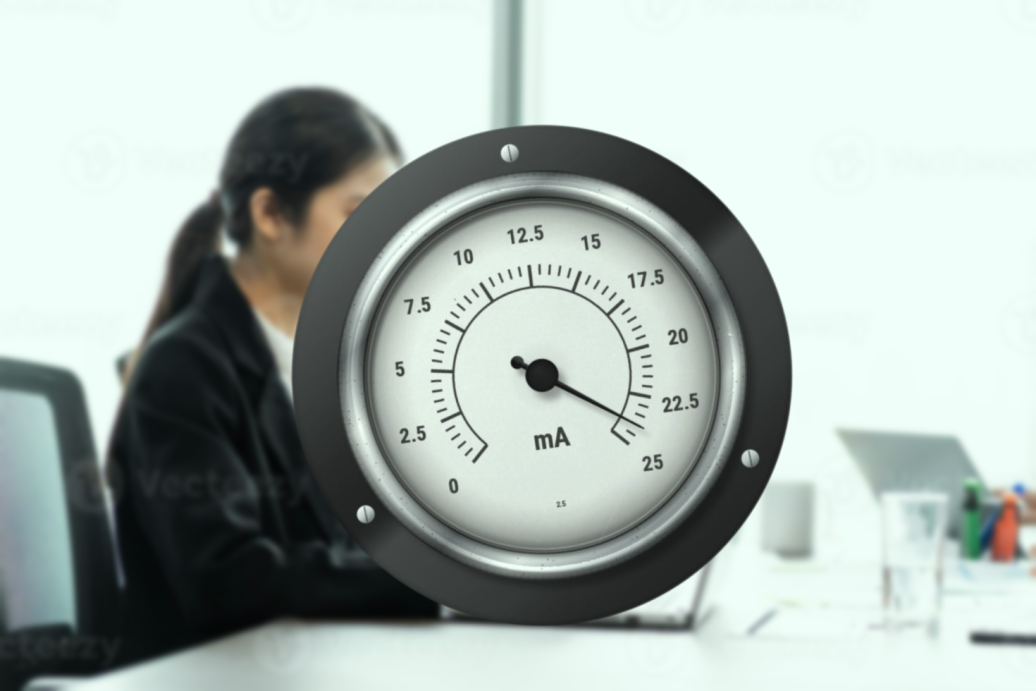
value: **24** mA
